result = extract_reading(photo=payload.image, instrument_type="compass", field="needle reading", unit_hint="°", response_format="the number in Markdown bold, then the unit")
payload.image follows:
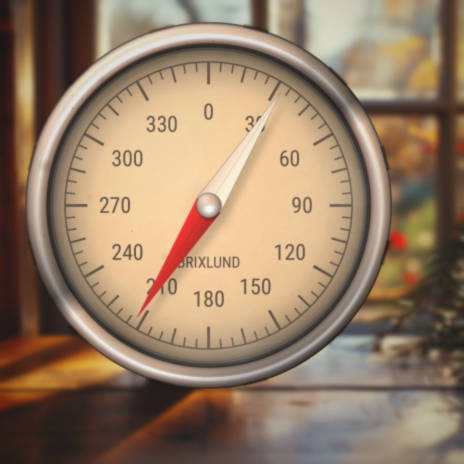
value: **212.5** °
